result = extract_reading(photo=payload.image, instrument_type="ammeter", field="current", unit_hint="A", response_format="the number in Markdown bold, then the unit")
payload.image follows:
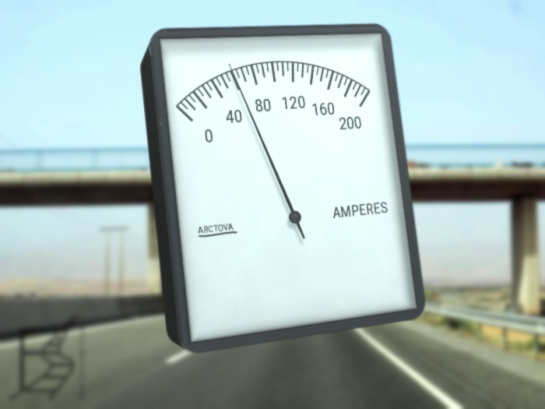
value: **60** A
